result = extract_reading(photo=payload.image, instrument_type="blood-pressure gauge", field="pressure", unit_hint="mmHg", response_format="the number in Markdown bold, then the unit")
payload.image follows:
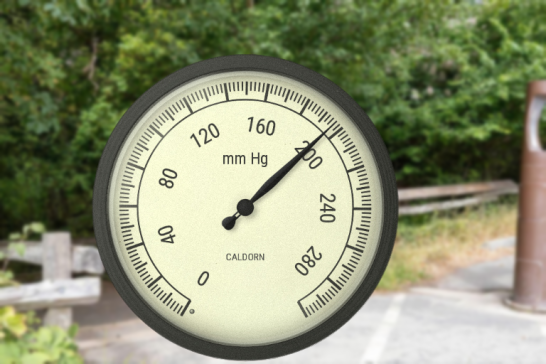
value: **196** mmHg
